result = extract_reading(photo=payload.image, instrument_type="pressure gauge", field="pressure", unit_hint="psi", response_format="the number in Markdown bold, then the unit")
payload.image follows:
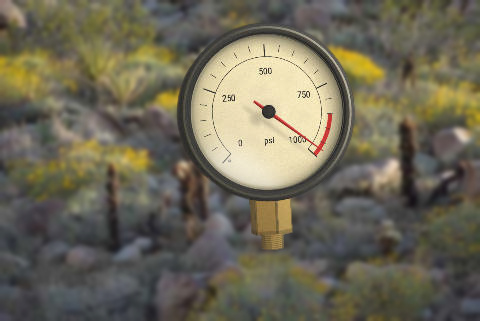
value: **975** psi
